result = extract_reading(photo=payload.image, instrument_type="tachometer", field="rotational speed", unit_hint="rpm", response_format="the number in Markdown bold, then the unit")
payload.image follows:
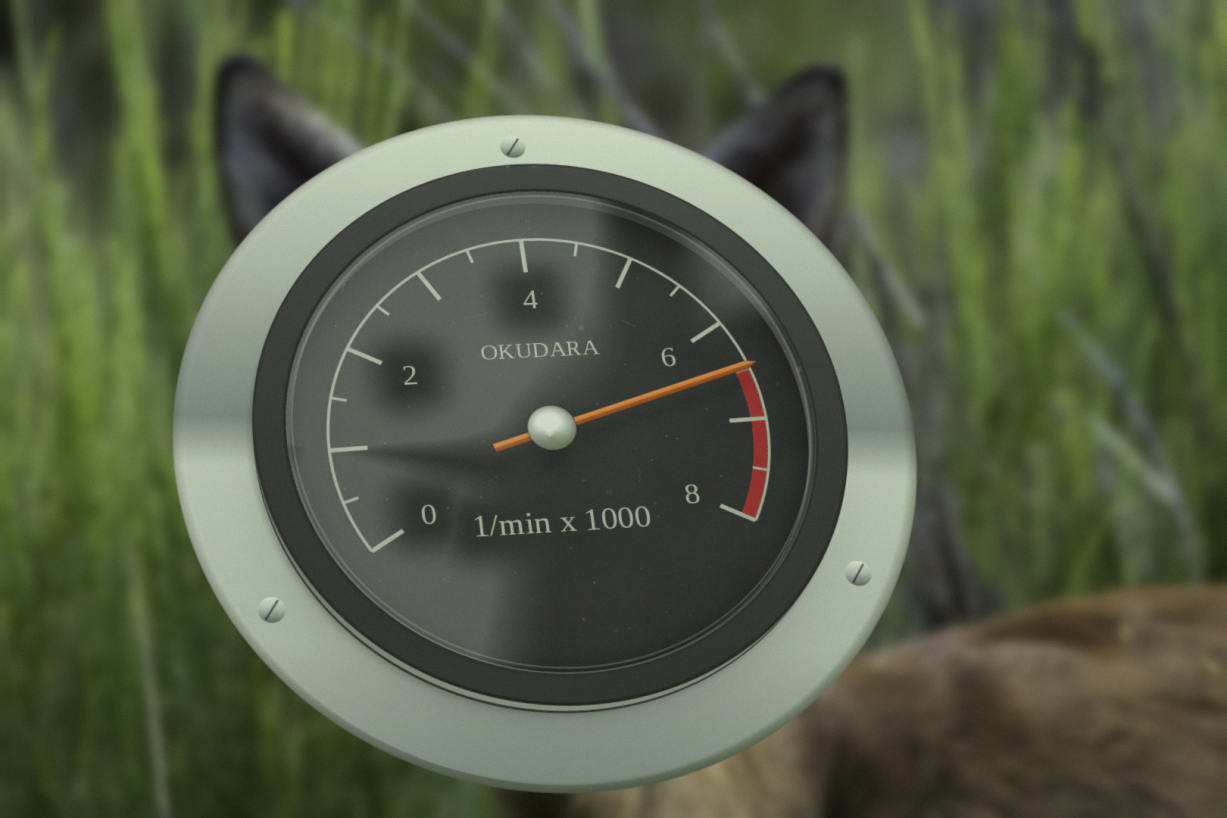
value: **6500** rpm
